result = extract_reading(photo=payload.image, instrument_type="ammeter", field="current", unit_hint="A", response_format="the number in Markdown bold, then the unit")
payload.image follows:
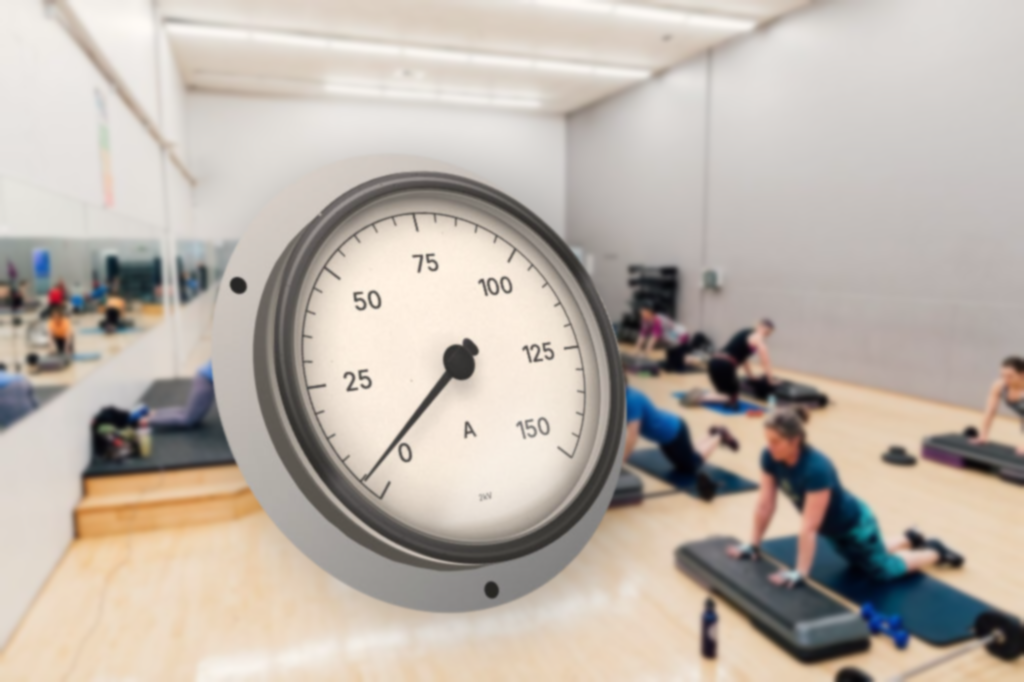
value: **5** A
